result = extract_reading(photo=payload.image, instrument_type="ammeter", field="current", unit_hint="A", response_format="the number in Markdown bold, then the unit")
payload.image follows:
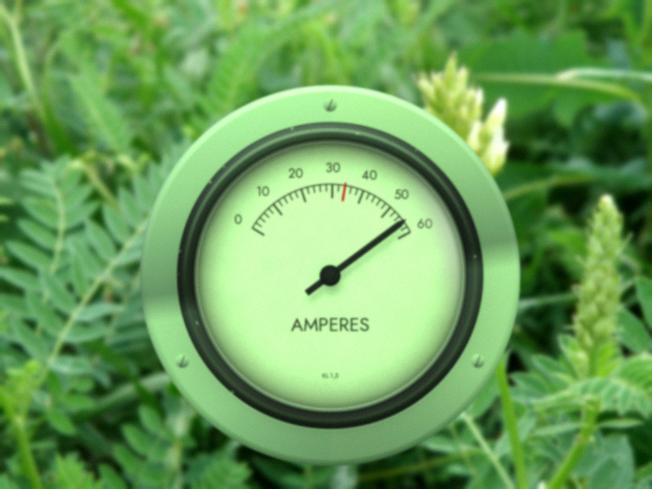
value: **56** A
